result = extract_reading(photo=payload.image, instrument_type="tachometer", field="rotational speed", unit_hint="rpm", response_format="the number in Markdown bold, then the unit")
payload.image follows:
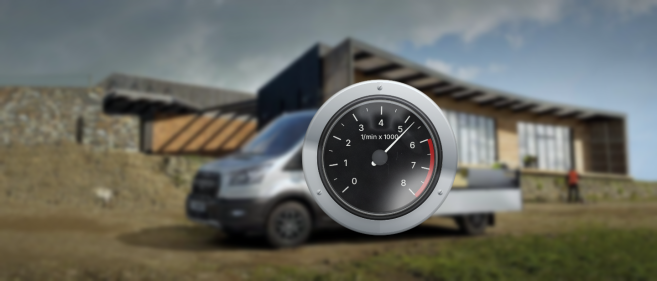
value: **5250** rpm
